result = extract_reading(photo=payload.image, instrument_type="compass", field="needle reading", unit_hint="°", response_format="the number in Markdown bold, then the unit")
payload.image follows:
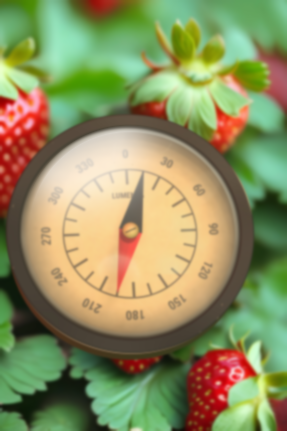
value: **195** °
